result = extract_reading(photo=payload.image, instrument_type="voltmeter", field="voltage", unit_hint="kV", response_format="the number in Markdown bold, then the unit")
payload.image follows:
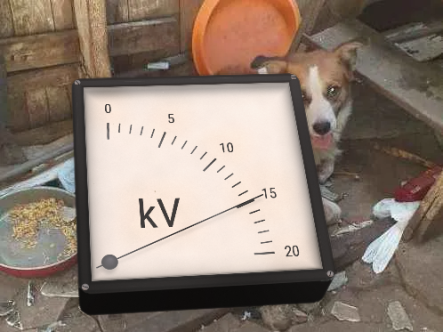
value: **15** kV
